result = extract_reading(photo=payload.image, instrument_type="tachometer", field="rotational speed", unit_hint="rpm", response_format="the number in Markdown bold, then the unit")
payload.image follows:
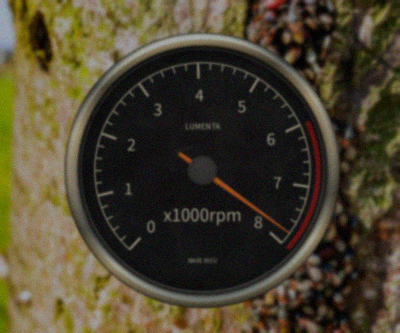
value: **7800** rpm
